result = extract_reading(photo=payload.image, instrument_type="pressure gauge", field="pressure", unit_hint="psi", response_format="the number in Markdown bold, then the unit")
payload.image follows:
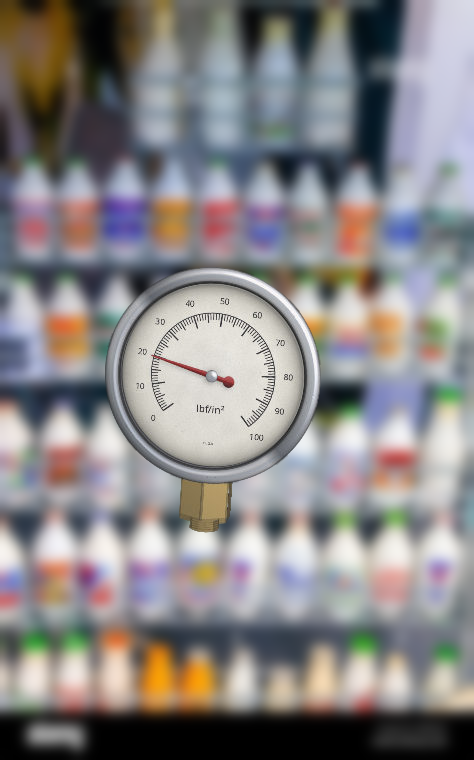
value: **20** psi
